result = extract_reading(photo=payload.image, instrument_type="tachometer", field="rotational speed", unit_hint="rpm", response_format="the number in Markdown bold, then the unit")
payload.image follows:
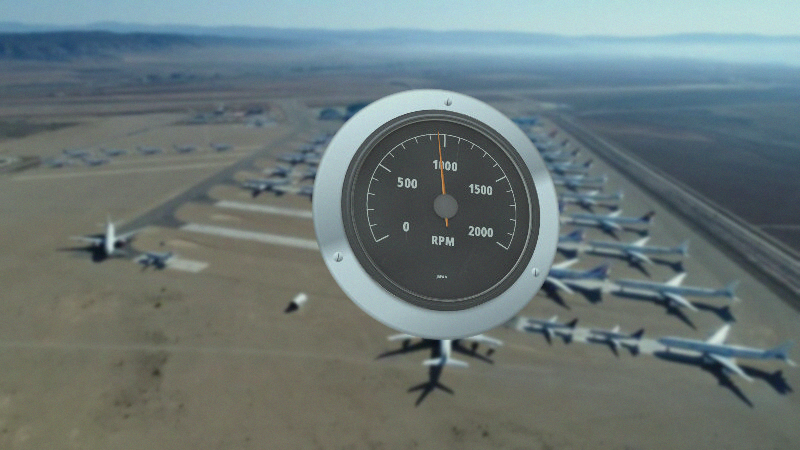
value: **950** rpm
